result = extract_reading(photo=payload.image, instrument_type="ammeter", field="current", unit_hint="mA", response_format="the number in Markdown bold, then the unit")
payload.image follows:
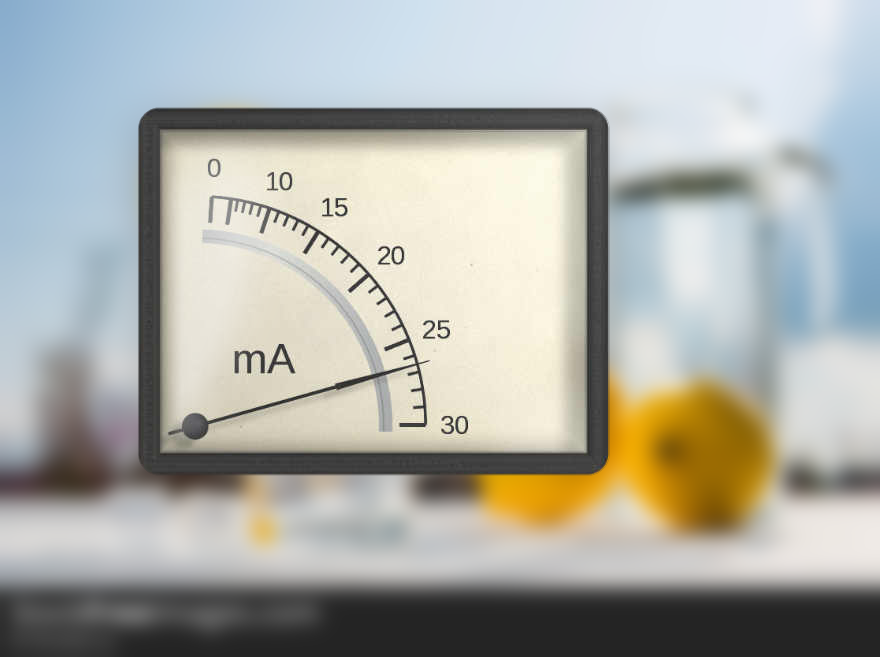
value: **26.5** mA
